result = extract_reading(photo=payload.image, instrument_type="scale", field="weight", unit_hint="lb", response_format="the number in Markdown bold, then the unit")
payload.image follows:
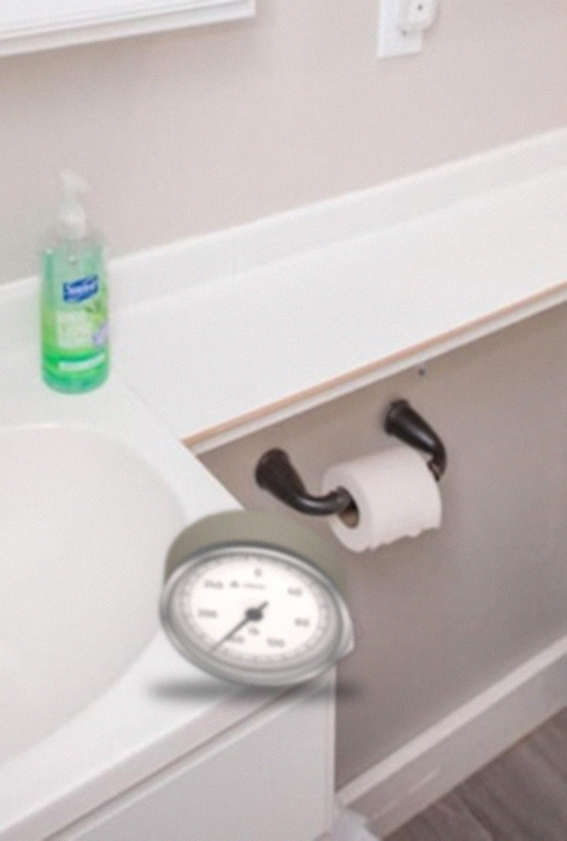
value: **170** lb
